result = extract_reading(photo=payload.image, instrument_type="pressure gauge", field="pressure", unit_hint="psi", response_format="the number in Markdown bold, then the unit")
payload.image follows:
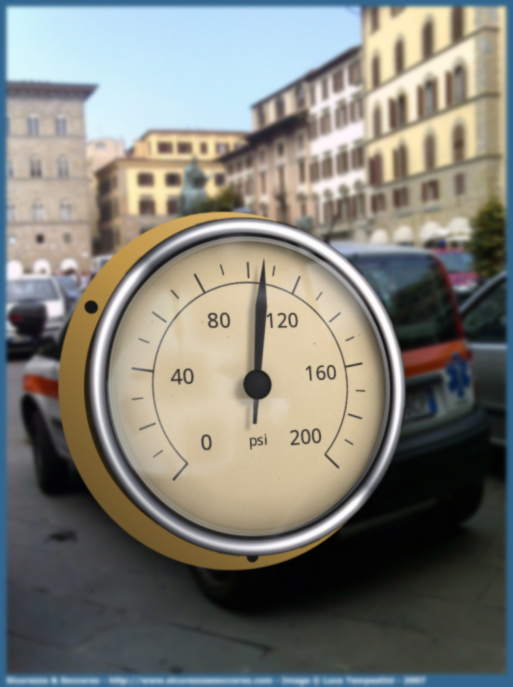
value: **105** psi
